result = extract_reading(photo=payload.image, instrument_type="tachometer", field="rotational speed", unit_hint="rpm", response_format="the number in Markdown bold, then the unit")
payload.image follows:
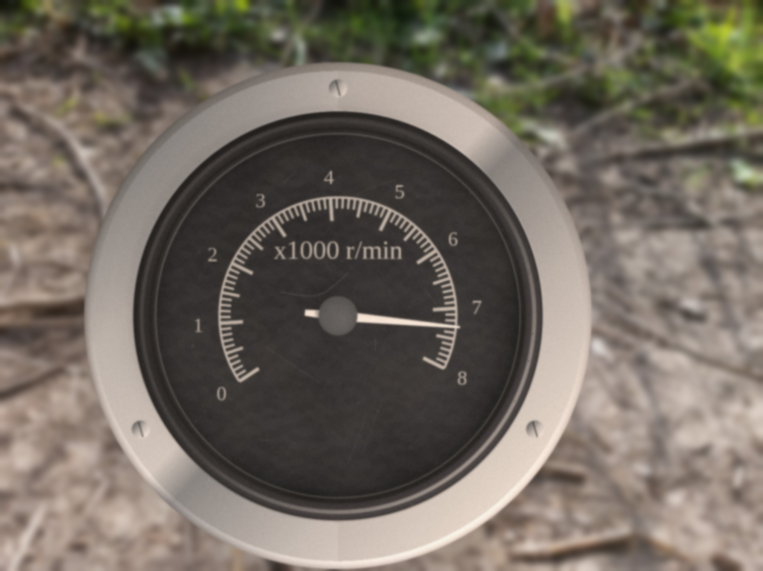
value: **7300** rpm
